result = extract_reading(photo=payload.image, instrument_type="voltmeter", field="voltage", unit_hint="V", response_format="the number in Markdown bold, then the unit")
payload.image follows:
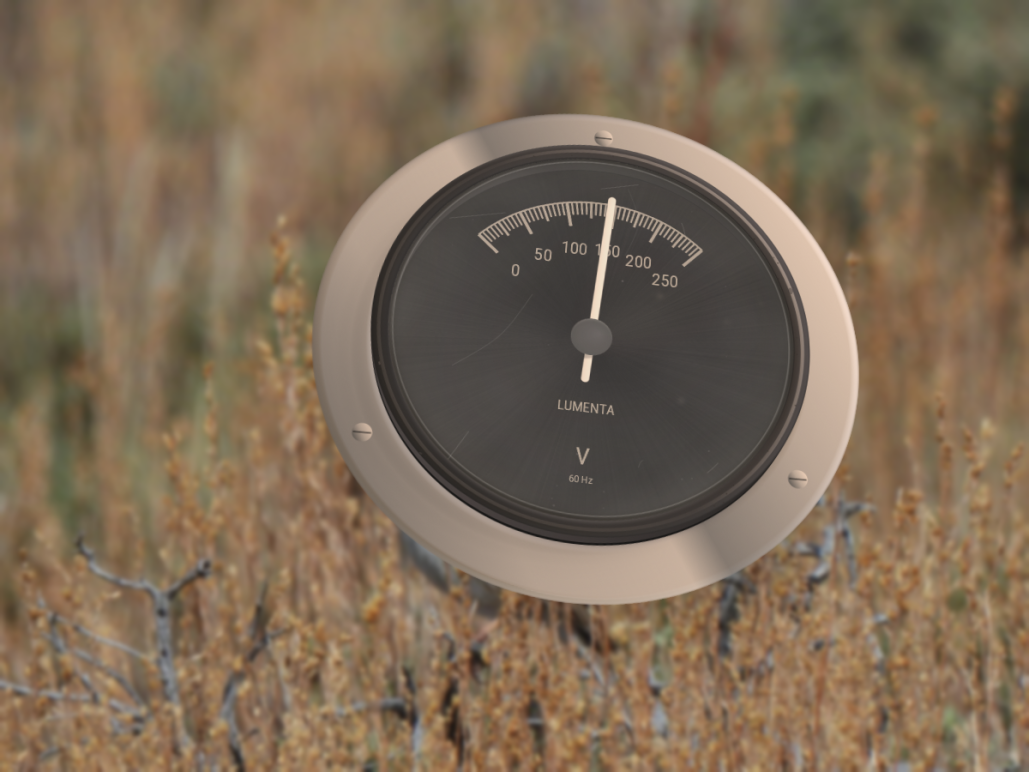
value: **145** V
